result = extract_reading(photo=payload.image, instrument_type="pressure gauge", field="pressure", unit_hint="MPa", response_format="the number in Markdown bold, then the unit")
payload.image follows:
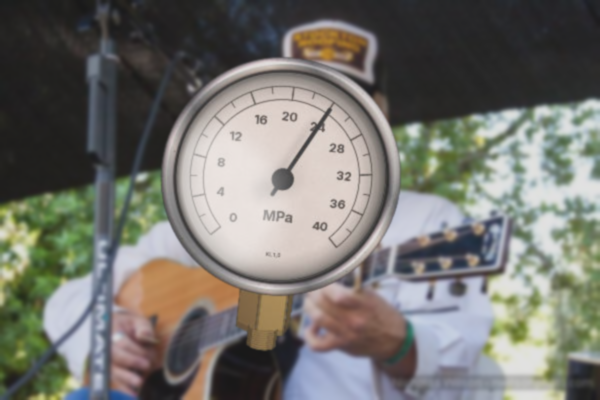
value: **24** MPa
